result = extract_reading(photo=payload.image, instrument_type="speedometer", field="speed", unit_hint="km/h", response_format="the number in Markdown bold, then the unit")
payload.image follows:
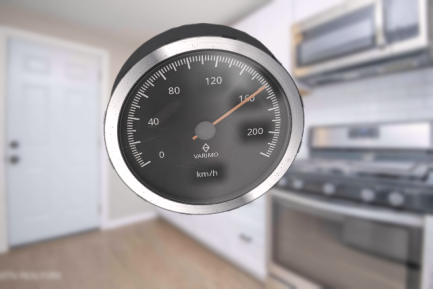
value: **160** km/h
